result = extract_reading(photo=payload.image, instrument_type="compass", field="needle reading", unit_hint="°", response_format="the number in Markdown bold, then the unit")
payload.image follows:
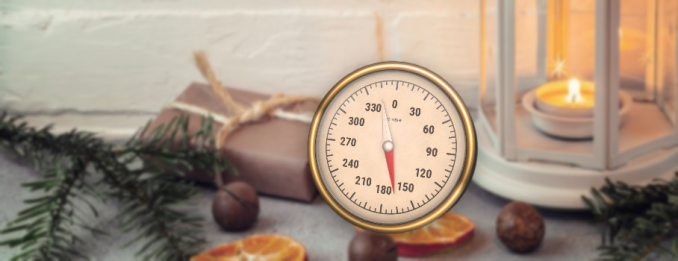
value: **165** °
